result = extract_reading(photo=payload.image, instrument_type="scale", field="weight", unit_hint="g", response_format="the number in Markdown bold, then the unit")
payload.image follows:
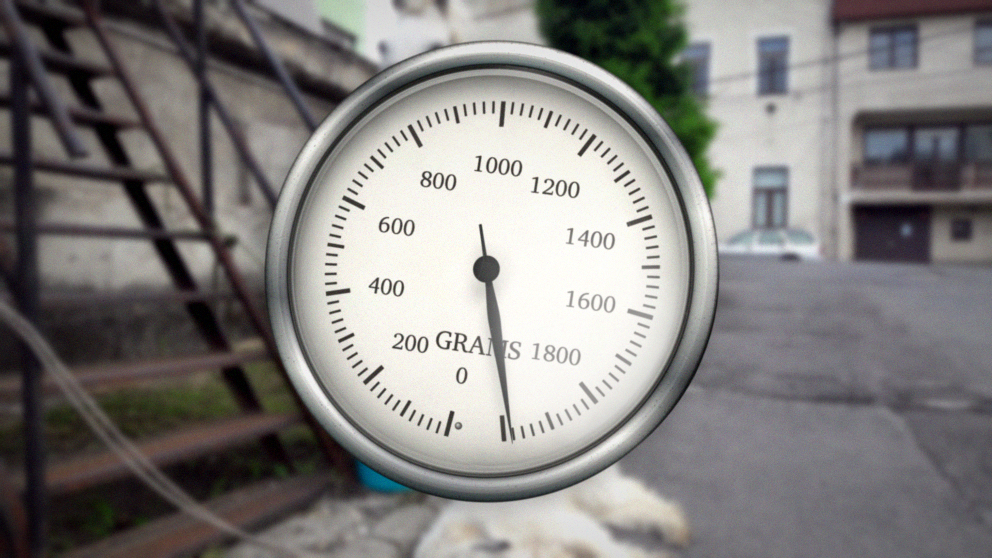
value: **1980** g
